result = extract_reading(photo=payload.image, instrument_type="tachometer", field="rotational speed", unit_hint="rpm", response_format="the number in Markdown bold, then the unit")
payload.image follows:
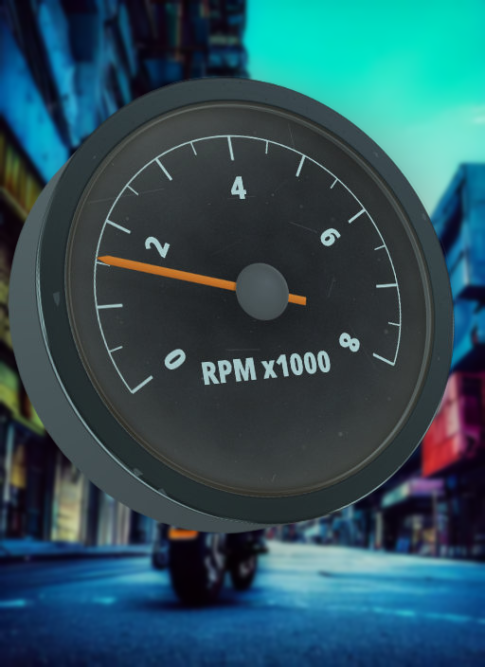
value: **1500** rpm
